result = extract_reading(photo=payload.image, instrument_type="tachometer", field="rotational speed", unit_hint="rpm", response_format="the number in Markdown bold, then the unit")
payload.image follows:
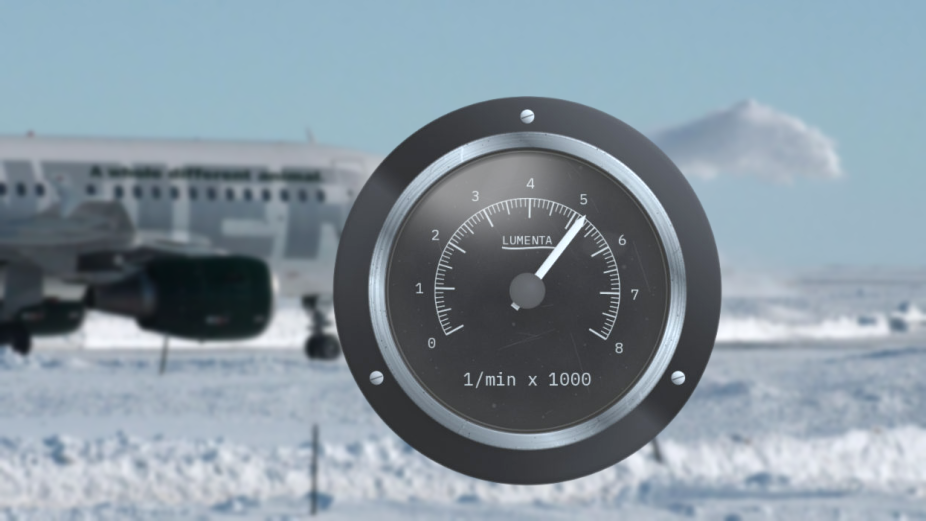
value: **5200** rpm
